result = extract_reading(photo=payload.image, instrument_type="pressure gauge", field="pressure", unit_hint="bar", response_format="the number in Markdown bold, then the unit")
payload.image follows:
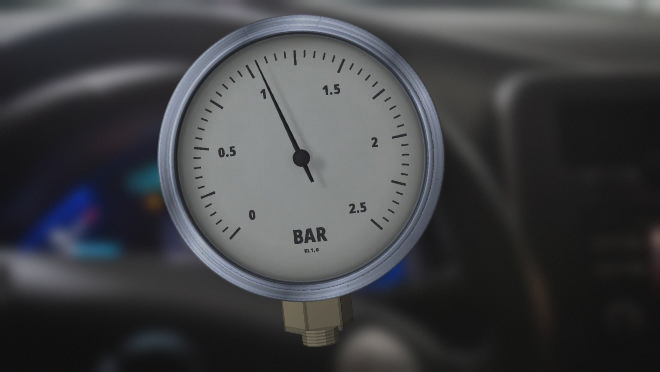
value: **1.05** bar
